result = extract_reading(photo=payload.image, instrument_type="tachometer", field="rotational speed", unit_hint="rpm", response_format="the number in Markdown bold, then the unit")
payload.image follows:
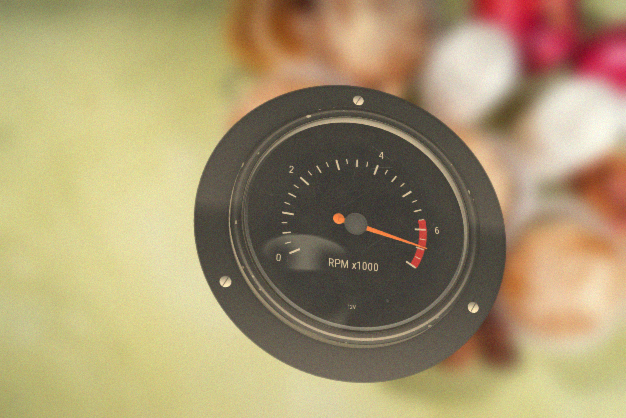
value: **6500** rpm
